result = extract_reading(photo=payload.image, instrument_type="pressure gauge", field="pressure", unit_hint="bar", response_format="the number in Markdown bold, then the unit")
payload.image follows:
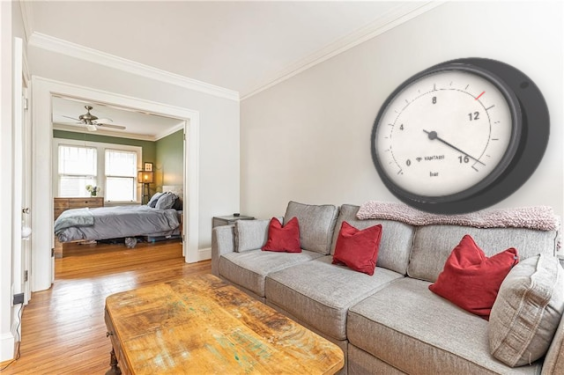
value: **15.5** bar
